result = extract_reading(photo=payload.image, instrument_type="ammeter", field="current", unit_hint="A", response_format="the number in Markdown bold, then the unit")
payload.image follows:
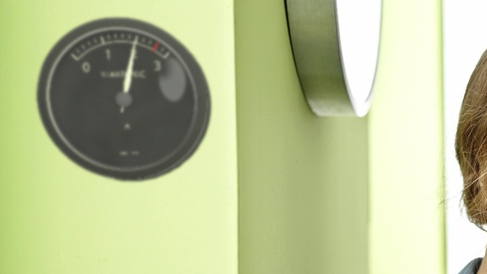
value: **2** A
